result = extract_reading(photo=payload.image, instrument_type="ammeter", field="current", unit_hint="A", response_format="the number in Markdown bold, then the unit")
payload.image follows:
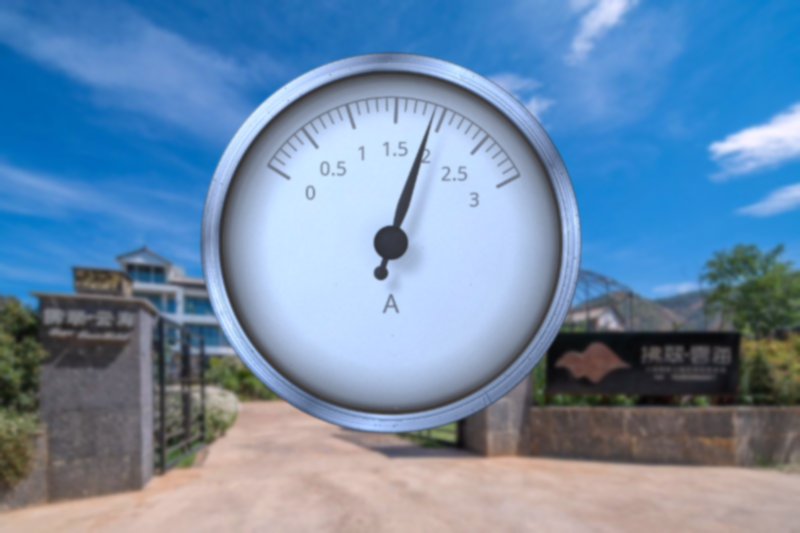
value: **1.9** A
